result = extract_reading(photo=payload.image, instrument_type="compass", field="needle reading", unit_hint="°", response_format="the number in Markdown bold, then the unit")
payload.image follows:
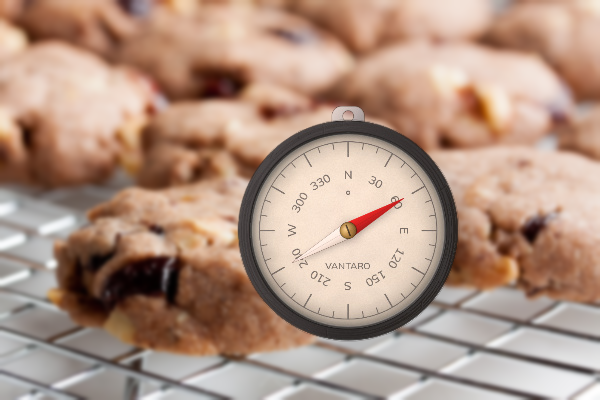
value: **60** °
